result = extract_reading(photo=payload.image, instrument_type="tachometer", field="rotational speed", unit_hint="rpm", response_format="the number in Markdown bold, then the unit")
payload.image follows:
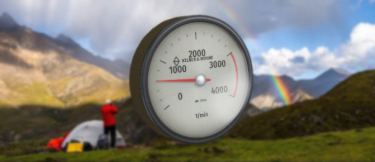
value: **600** rpm
